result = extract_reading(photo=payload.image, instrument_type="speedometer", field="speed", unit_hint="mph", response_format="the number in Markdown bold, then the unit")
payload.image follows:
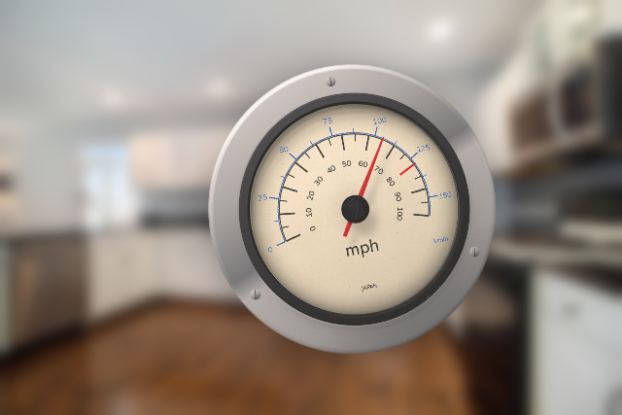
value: **65** mph
